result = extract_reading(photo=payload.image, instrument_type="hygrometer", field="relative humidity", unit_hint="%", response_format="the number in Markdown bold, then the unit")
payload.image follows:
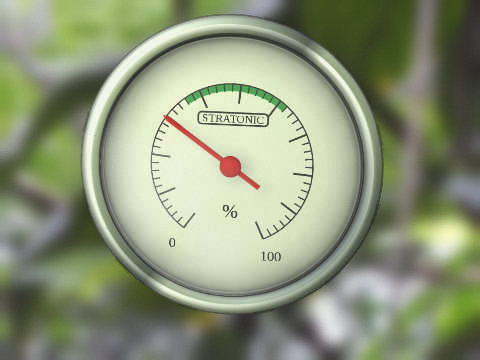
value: **30** %
